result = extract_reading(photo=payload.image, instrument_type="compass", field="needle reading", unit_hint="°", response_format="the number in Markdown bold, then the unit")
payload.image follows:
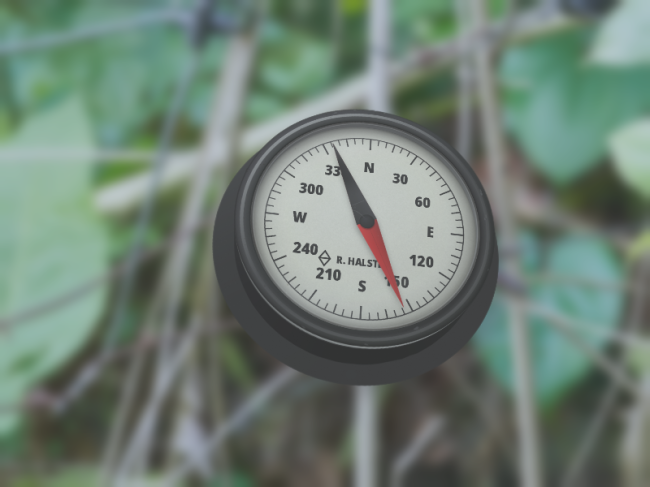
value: **155** °
